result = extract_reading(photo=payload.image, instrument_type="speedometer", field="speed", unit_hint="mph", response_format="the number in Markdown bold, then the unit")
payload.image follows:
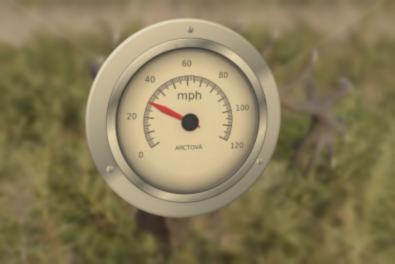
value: **30** mph
